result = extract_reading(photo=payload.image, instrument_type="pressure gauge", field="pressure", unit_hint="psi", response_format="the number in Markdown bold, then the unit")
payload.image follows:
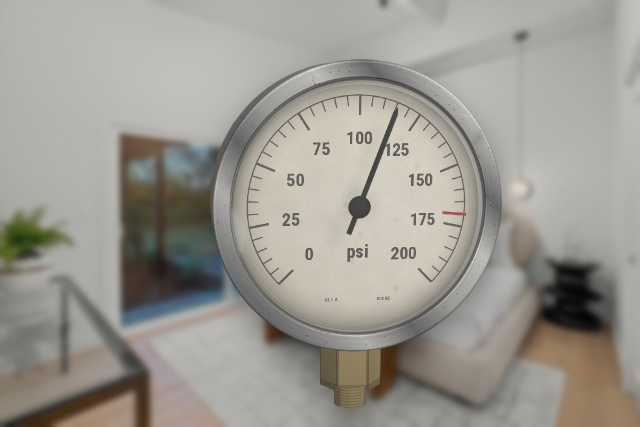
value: **115** psi
